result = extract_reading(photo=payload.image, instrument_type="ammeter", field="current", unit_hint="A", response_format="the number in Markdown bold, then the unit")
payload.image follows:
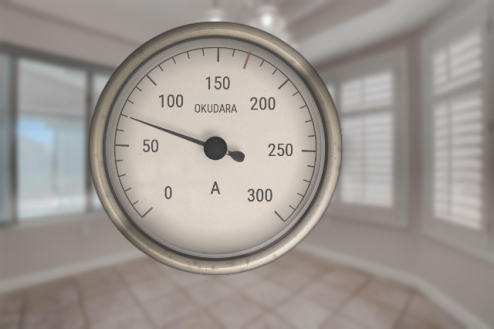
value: **70** A
